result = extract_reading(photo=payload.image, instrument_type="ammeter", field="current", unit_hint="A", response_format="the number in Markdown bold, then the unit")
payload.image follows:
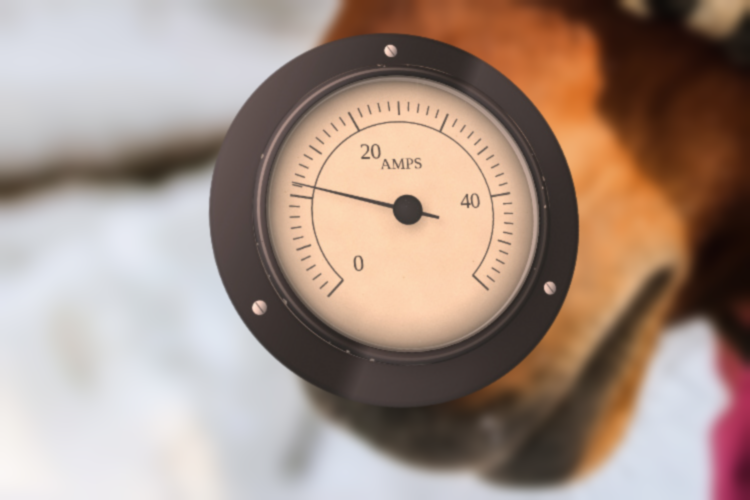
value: **11** A
